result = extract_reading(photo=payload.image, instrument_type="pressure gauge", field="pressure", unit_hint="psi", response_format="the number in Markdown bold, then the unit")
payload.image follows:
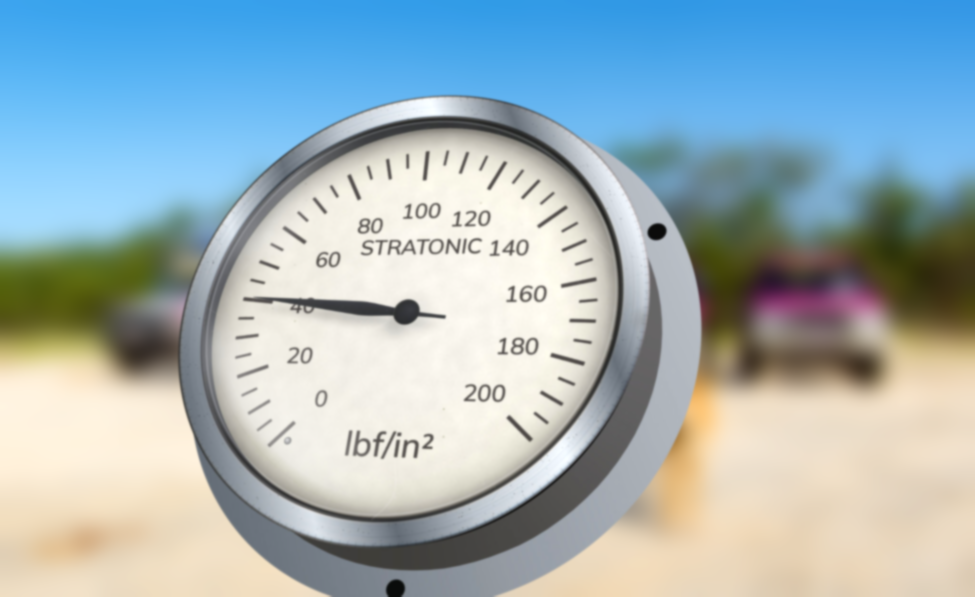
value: **40** psi
